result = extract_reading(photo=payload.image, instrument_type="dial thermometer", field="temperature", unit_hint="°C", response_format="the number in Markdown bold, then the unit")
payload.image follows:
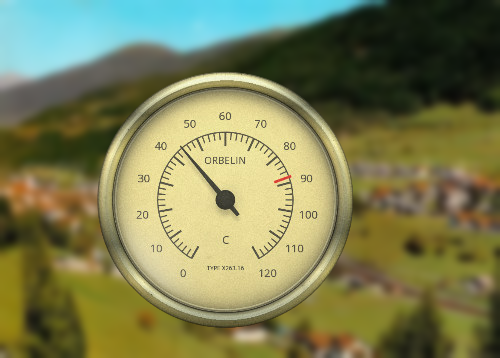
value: **44** °C
